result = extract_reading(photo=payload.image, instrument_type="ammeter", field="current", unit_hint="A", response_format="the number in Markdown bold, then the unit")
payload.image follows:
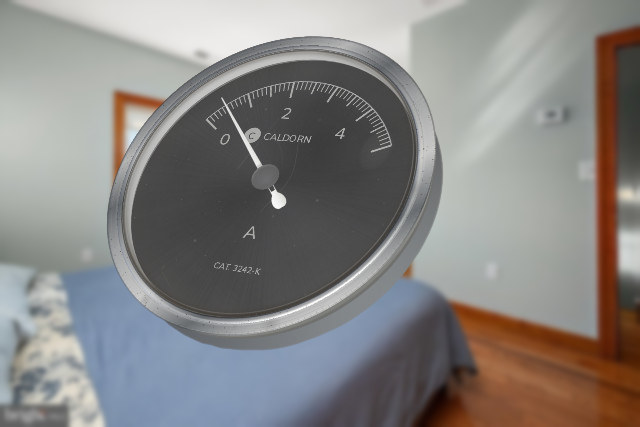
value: **0.5** A
